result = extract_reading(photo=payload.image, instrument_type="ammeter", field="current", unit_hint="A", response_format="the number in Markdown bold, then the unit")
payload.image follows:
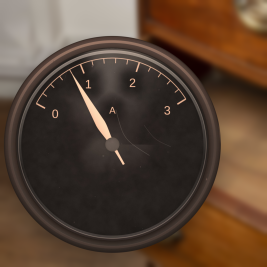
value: **0.8** A
